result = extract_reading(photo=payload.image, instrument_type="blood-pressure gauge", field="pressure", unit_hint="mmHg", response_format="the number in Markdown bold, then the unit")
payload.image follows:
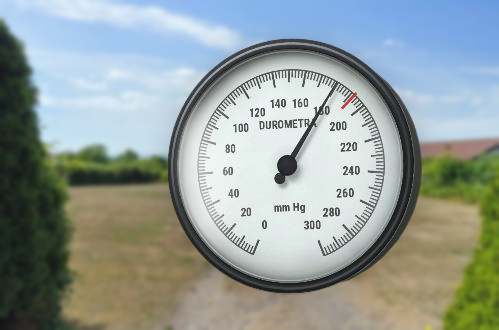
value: **180** mmHg
